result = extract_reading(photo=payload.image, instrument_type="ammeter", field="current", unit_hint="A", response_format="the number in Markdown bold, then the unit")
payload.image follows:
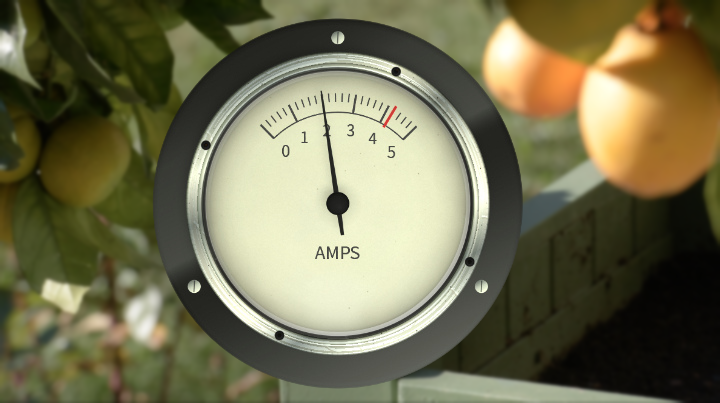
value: **2** A
